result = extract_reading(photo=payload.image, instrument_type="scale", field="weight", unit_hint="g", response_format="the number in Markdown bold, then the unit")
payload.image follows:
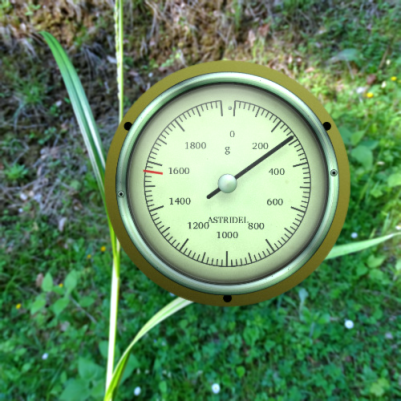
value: **280** g
